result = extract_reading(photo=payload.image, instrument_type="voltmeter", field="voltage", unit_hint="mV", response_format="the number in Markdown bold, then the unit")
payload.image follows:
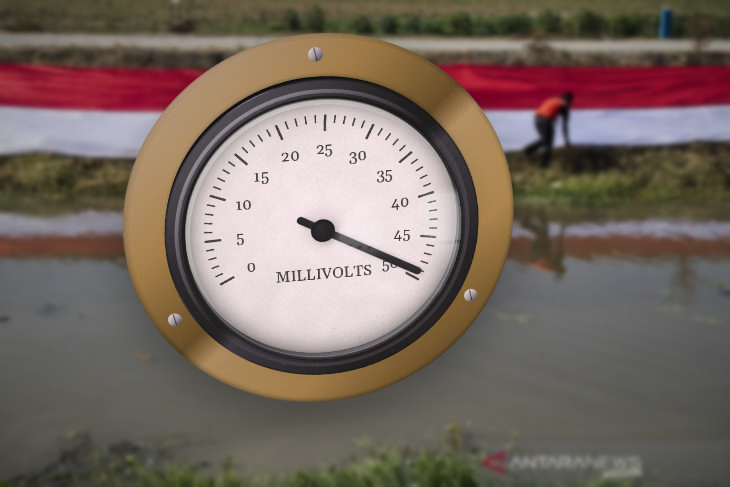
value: **49** mV
